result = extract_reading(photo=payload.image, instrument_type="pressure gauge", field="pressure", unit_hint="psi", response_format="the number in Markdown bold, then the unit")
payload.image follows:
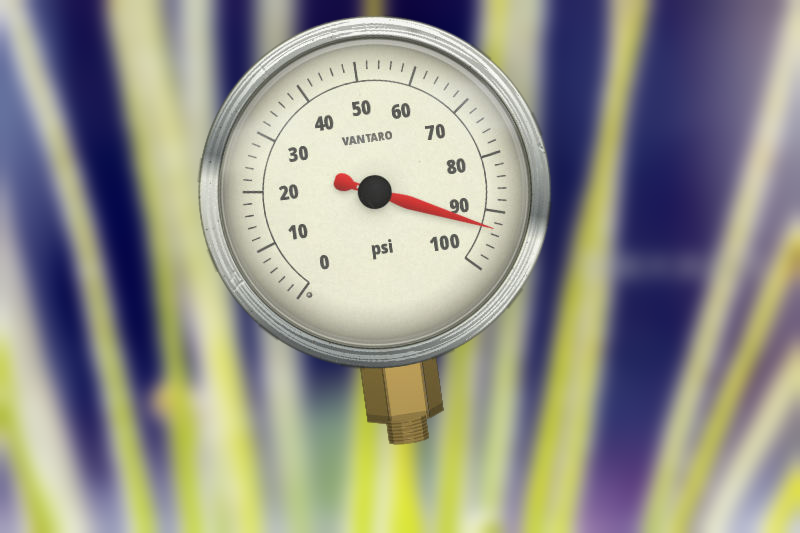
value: **93** psi
